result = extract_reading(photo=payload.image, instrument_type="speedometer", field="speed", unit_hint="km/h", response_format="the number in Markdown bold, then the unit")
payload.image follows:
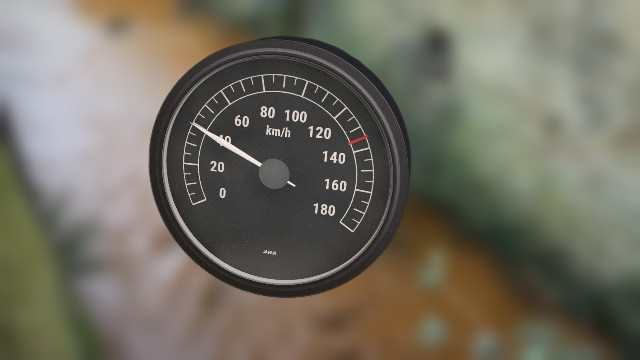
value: **40** km/h
